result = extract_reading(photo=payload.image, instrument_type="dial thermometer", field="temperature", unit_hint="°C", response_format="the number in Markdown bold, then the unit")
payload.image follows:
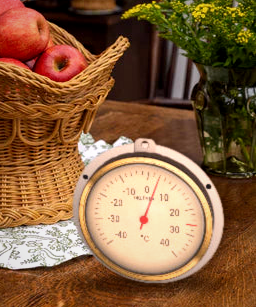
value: **4** °C
